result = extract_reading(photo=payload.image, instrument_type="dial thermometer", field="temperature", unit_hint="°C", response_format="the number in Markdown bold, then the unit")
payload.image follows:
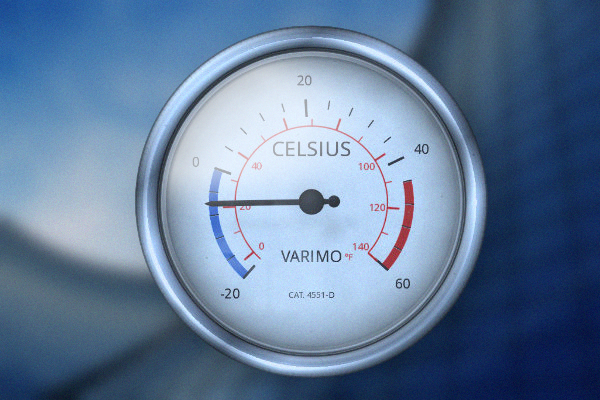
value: **-6** °C
